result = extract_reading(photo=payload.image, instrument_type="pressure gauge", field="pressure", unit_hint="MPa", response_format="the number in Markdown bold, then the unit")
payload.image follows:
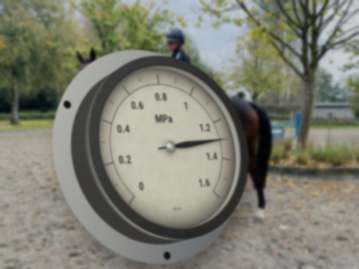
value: **1.3** MPa
